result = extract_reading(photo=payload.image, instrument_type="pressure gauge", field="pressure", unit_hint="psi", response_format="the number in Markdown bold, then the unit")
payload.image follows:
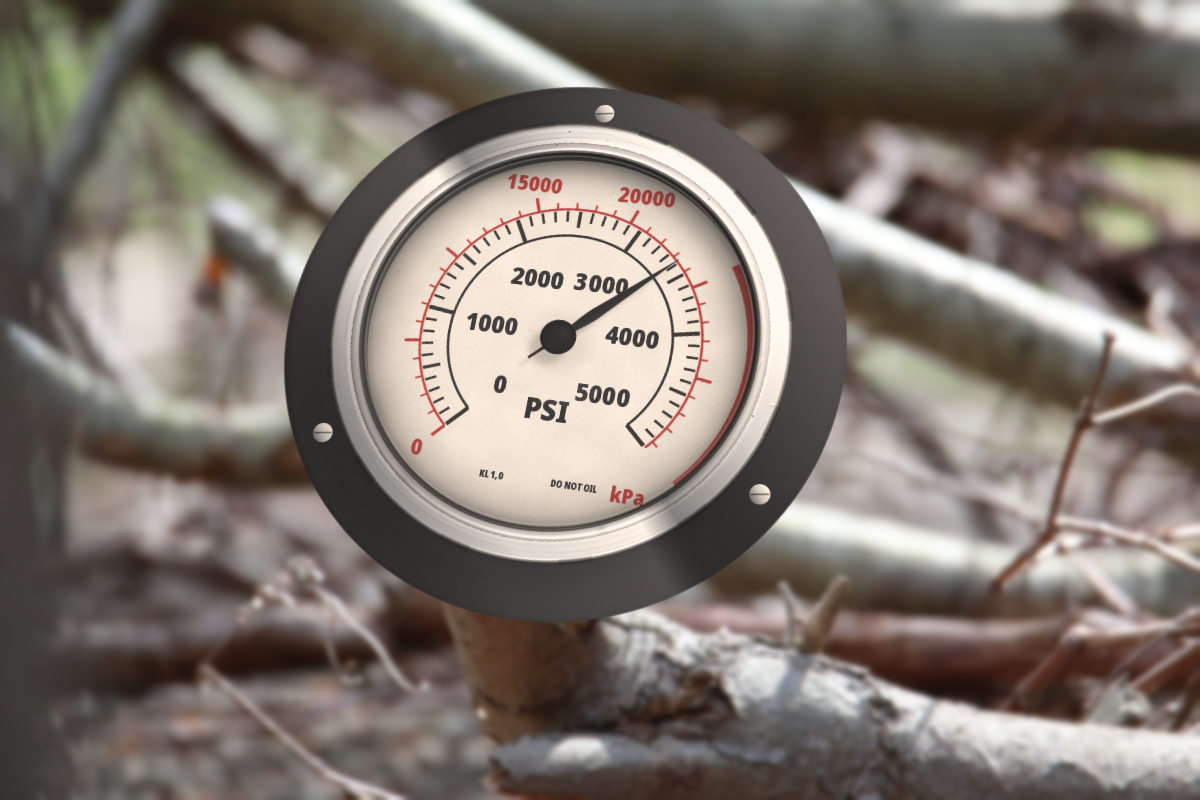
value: **3400** psi
